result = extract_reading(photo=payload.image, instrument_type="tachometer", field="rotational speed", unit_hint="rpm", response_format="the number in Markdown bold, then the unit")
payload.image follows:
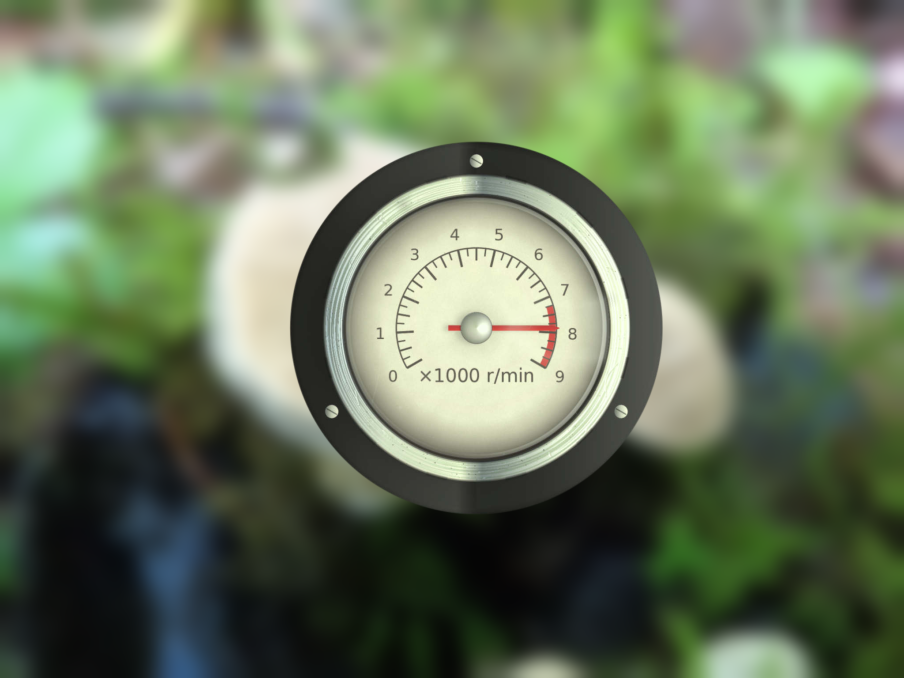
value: **7875** rpm
